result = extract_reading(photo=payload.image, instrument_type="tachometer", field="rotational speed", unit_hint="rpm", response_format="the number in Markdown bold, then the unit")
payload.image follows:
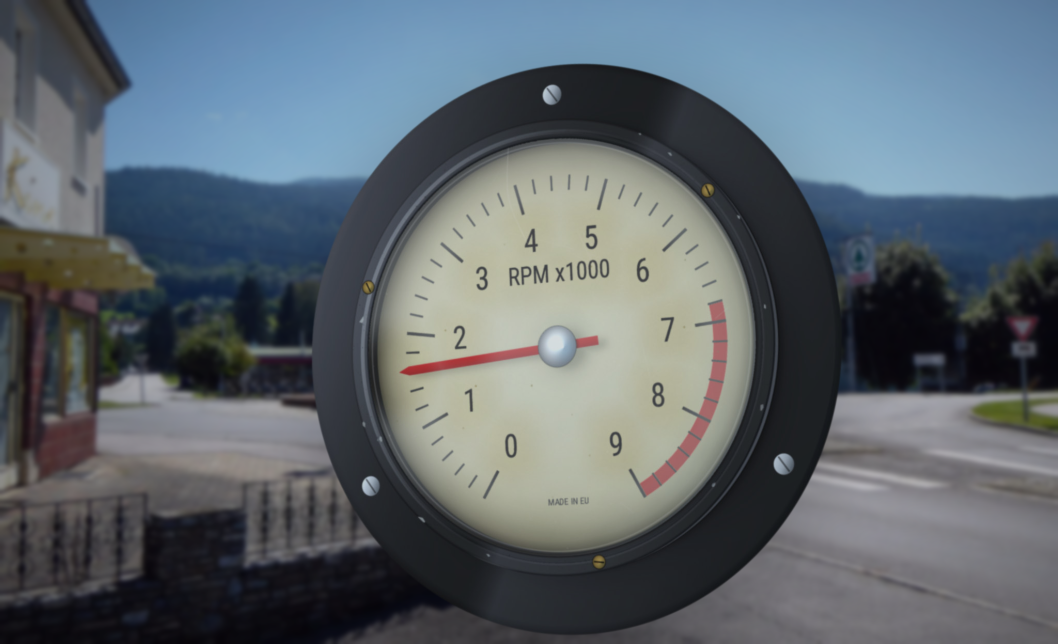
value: **1600** rpm
